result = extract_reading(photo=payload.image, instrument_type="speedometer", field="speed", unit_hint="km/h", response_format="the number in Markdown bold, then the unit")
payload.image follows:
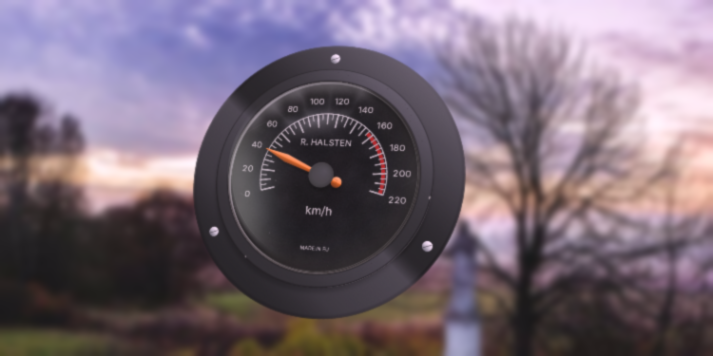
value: **40** km/h
